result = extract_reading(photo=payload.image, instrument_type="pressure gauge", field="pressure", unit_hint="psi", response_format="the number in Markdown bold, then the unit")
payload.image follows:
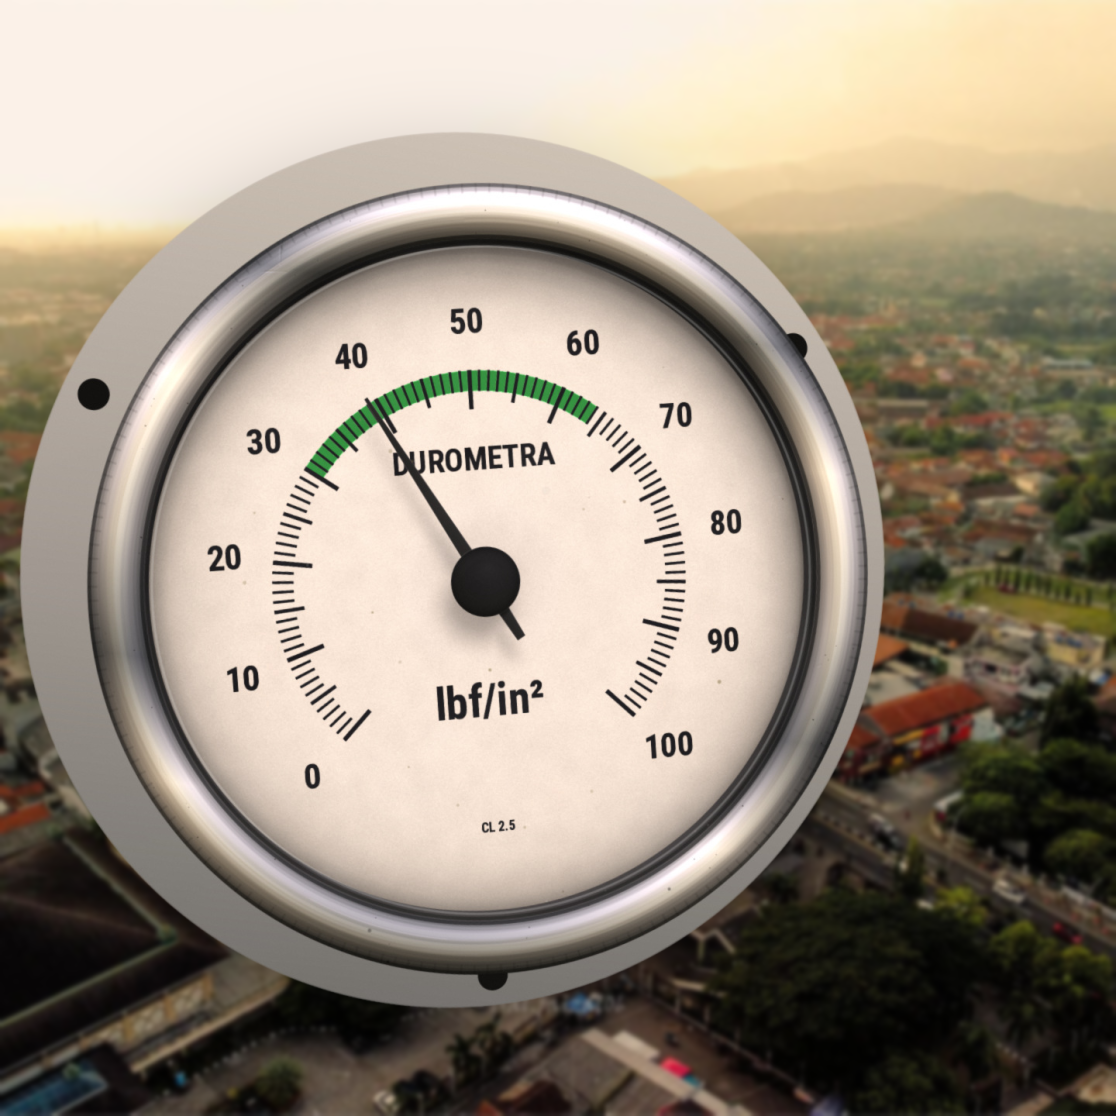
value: **39** psi
